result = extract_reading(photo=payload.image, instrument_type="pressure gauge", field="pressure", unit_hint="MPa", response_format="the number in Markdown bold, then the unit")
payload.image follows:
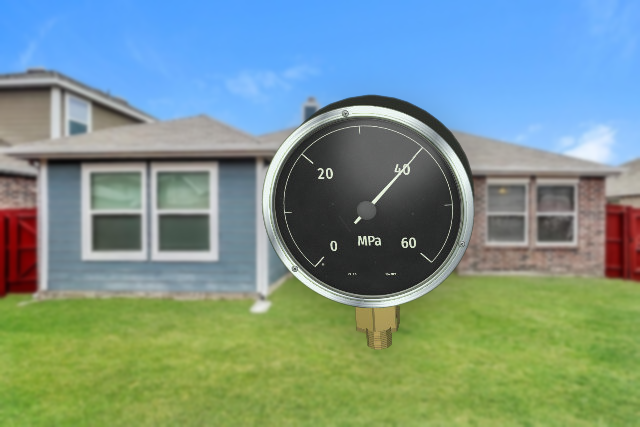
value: **40** MPa
